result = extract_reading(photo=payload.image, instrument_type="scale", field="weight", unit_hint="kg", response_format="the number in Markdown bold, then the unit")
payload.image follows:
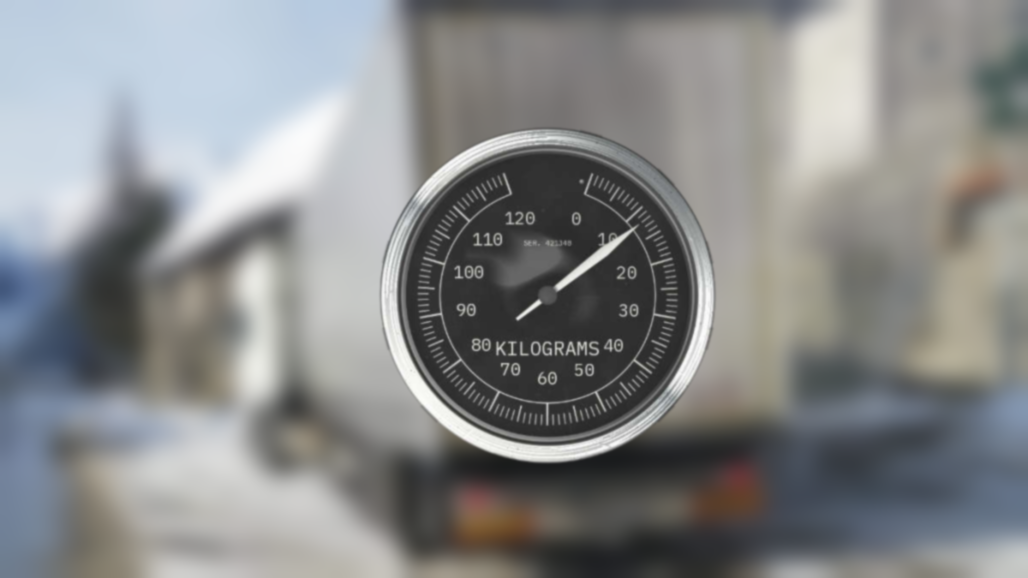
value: **12** kg
